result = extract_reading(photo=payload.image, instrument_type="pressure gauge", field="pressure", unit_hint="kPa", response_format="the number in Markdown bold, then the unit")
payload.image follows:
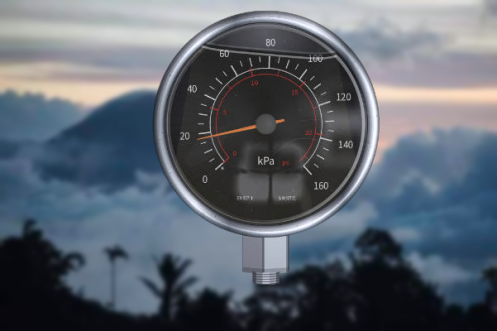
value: **17.5** kPa
